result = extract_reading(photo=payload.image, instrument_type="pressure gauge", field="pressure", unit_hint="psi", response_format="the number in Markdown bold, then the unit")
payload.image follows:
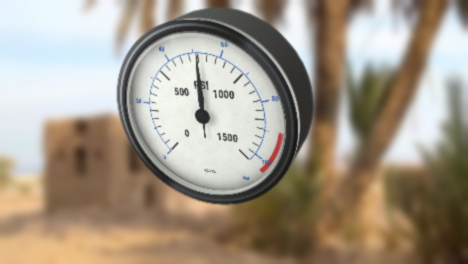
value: **750** psi
